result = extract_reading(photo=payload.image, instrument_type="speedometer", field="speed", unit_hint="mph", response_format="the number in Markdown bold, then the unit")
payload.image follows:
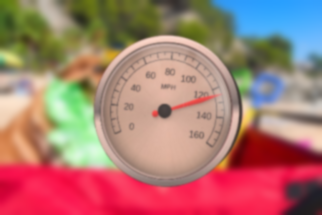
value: **125** mph
